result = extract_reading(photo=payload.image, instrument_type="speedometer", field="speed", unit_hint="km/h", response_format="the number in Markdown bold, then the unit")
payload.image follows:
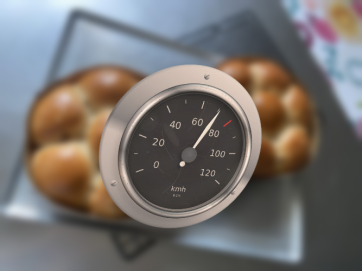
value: **70** km/h
